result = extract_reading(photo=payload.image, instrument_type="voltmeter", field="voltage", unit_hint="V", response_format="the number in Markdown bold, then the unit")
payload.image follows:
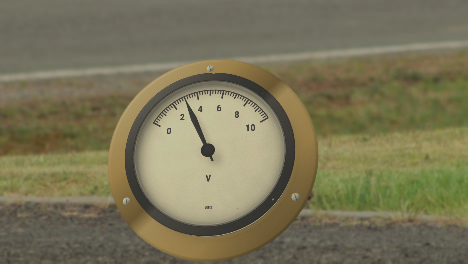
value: **3** V
